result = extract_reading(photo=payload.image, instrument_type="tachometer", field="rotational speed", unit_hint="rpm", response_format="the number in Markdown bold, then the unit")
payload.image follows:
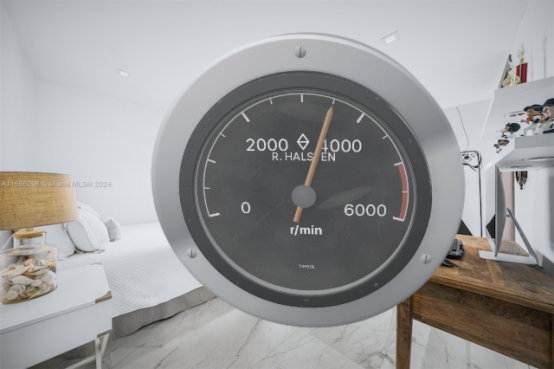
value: **3500** rpm
